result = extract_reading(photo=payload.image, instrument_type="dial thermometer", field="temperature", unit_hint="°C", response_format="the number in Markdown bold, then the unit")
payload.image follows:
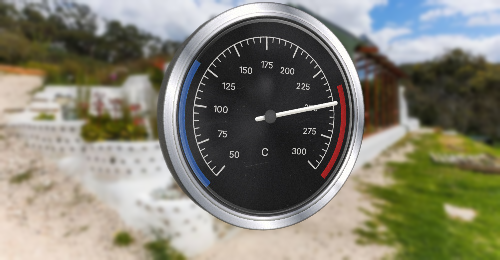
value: **250** °C
